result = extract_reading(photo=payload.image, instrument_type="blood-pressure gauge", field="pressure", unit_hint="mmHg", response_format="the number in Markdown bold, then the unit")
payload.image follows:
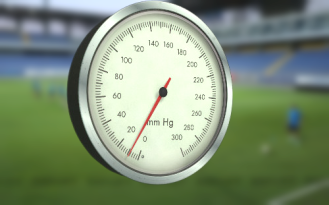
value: **10** mmHg
